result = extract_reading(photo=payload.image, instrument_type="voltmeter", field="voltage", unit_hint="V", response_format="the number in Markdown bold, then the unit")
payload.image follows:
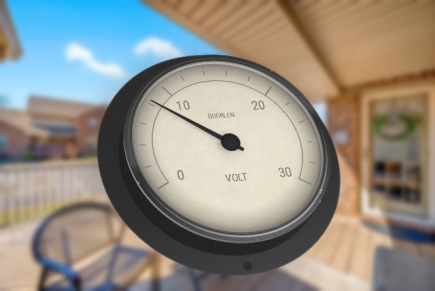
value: **8** V
